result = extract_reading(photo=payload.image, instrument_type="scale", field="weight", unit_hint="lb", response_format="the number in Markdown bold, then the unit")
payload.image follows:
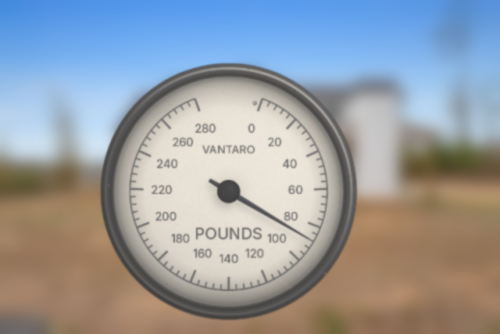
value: **88** lb
